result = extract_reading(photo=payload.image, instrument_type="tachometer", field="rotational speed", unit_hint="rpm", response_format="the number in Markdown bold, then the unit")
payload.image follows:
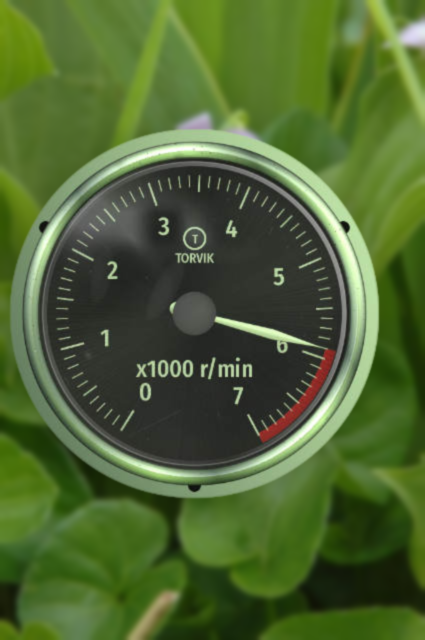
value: **5900** rpm
